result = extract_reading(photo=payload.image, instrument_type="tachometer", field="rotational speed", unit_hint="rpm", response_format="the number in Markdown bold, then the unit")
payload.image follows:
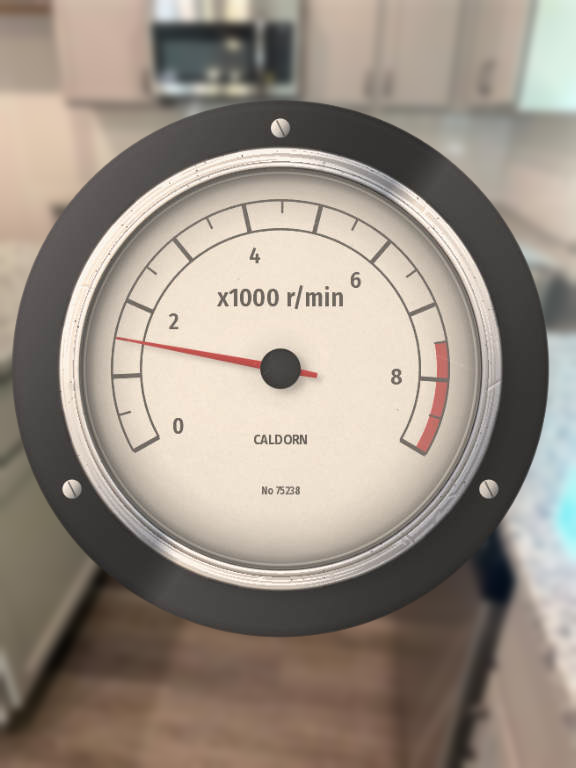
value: **1500** rpm
